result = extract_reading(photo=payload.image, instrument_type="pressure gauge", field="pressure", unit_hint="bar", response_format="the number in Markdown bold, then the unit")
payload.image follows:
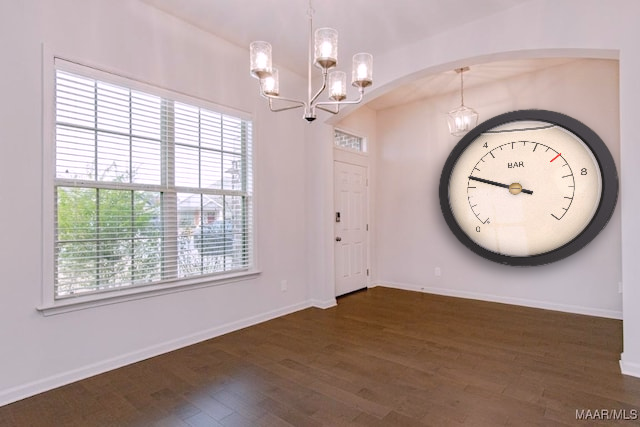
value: **2.5** bar
